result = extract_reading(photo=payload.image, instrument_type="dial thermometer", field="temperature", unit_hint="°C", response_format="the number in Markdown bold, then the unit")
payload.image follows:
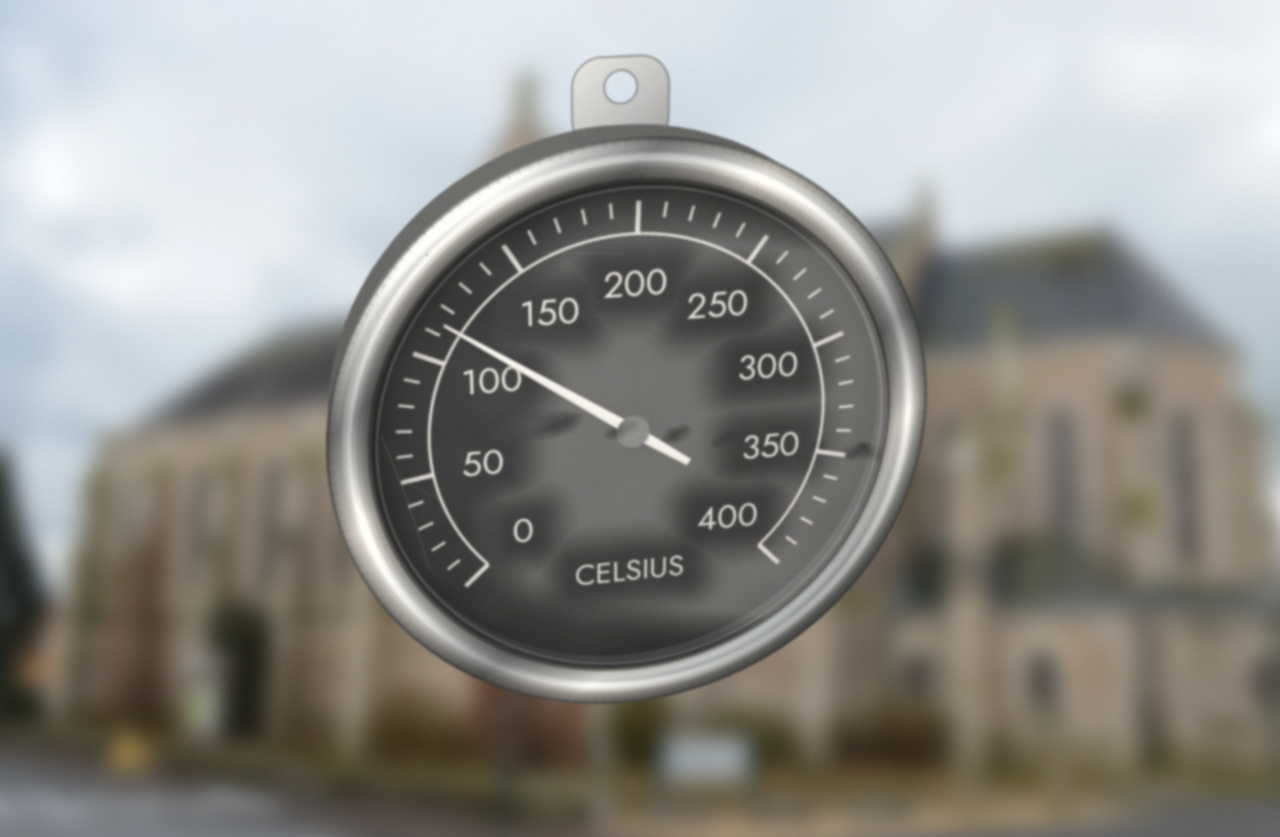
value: **115** °C
